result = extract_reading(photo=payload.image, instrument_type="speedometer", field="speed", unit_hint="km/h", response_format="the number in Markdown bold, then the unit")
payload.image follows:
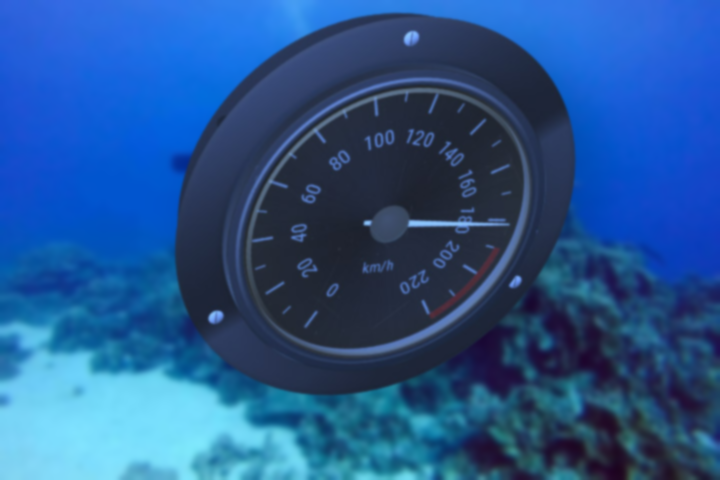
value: **180** km/h
